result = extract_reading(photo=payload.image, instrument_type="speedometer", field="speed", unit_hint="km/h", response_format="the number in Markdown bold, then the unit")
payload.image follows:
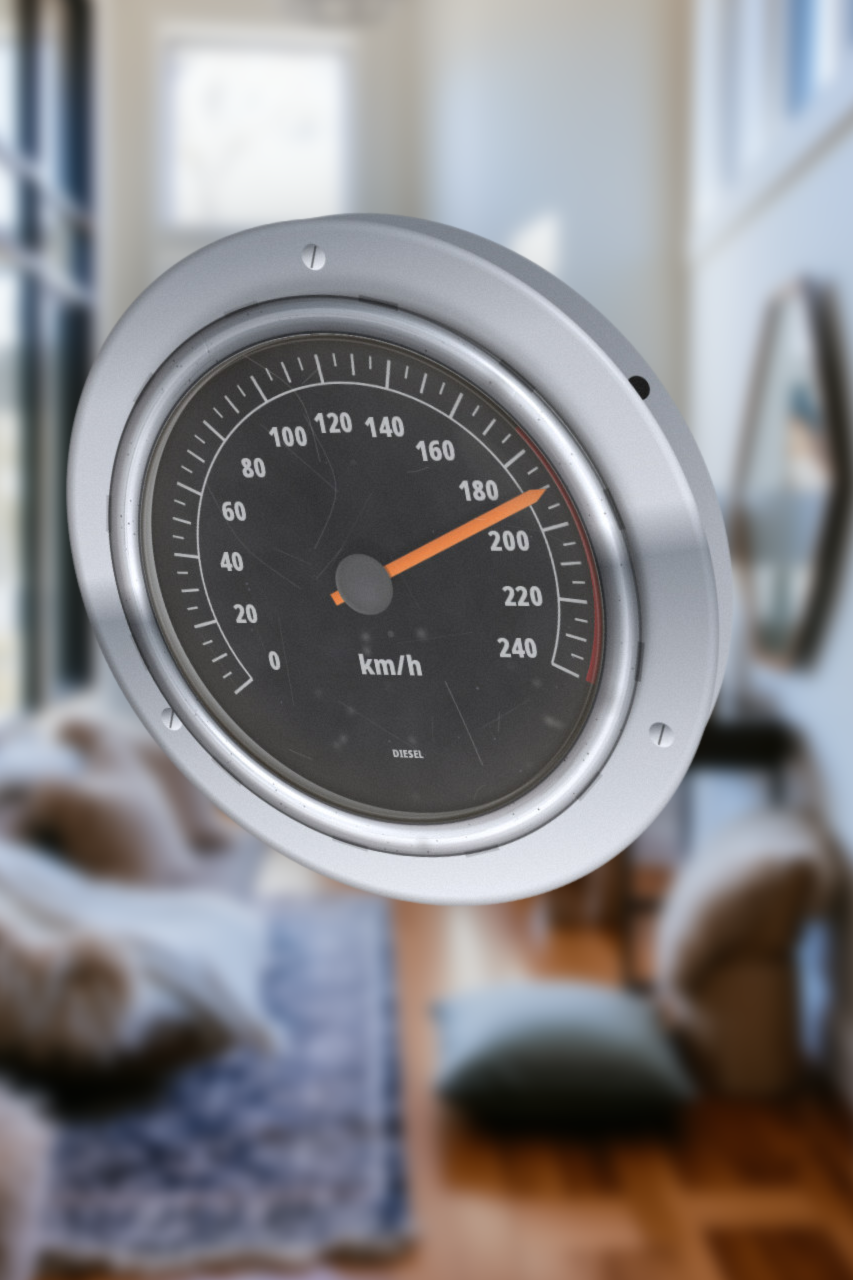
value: **190** km/h
